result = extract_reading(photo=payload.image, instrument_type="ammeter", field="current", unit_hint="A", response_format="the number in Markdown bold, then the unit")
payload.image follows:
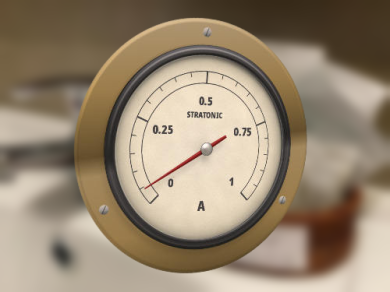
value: **0.05** A
